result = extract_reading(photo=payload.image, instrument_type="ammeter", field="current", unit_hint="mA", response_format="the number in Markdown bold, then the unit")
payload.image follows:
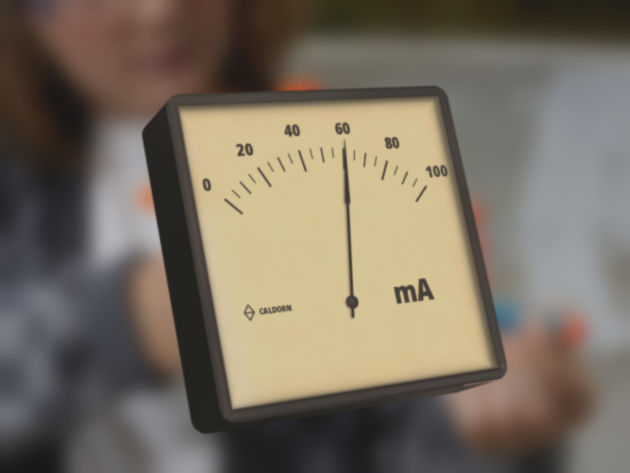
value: **60** mA
